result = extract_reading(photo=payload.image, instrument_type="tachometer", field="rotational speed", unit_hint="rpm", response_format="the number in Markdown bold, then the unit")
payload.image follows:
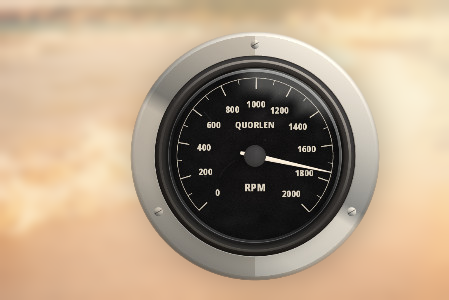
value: **1750** rpm
